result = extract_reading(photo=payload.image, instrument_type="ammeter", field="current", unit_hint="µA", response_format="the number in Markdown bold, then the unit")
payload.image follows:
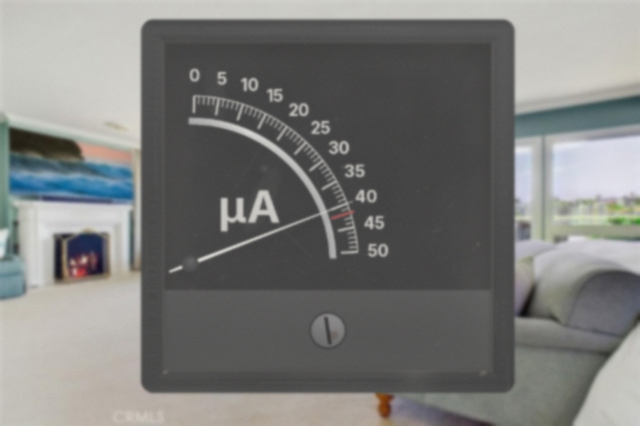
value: **40** µA
